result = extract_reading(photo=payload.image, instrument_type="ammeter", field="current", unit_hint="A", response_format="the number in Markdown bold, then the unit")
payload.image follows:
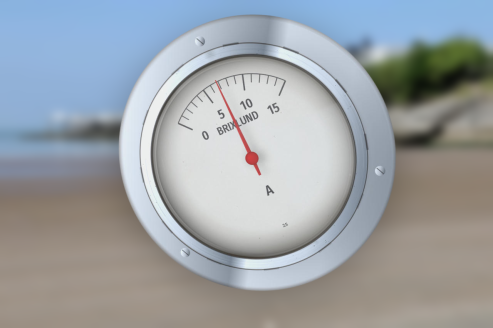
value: **7** A
